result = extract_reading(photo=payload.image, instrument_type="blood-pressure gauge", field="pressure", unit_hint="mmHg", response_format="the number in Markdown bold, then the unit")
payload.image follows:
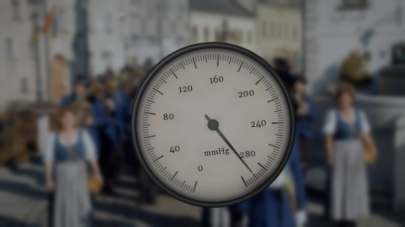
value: **290** mmHg
